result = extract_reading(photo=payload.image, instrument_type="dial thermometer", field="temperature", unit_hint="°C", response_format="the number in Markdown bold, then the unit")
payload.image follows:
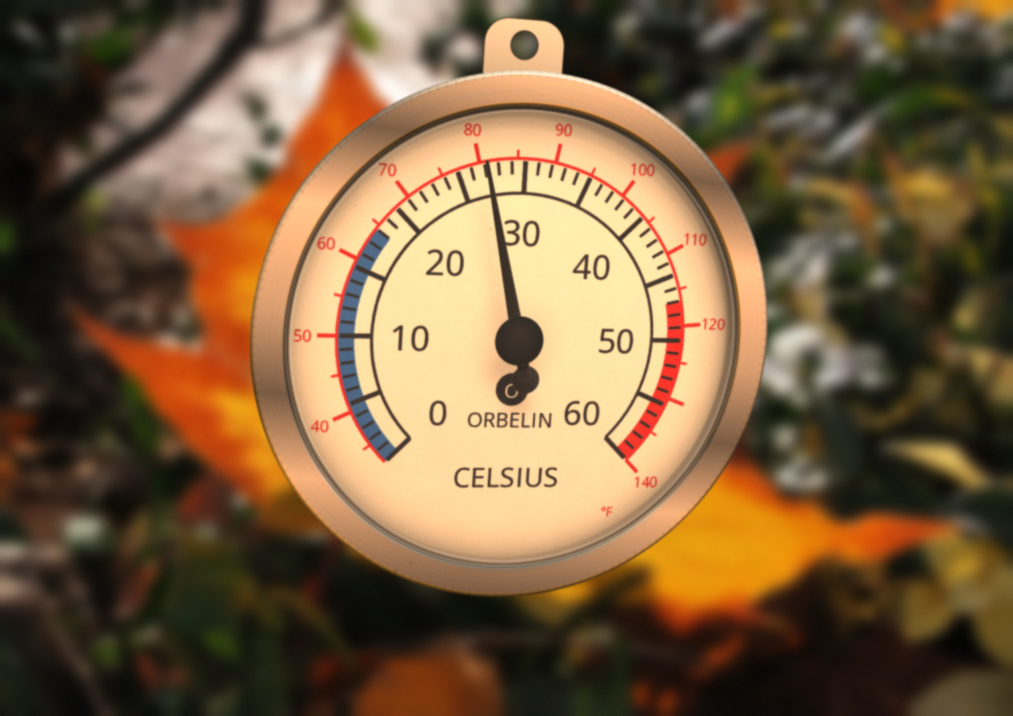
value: **27** °C
